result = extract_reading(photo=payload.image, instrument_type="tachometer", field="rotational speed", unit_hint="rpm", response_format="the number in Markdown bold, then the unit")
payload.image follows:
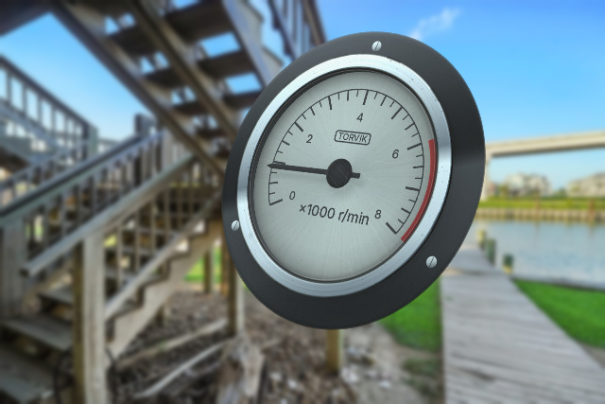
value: **875** rpm
